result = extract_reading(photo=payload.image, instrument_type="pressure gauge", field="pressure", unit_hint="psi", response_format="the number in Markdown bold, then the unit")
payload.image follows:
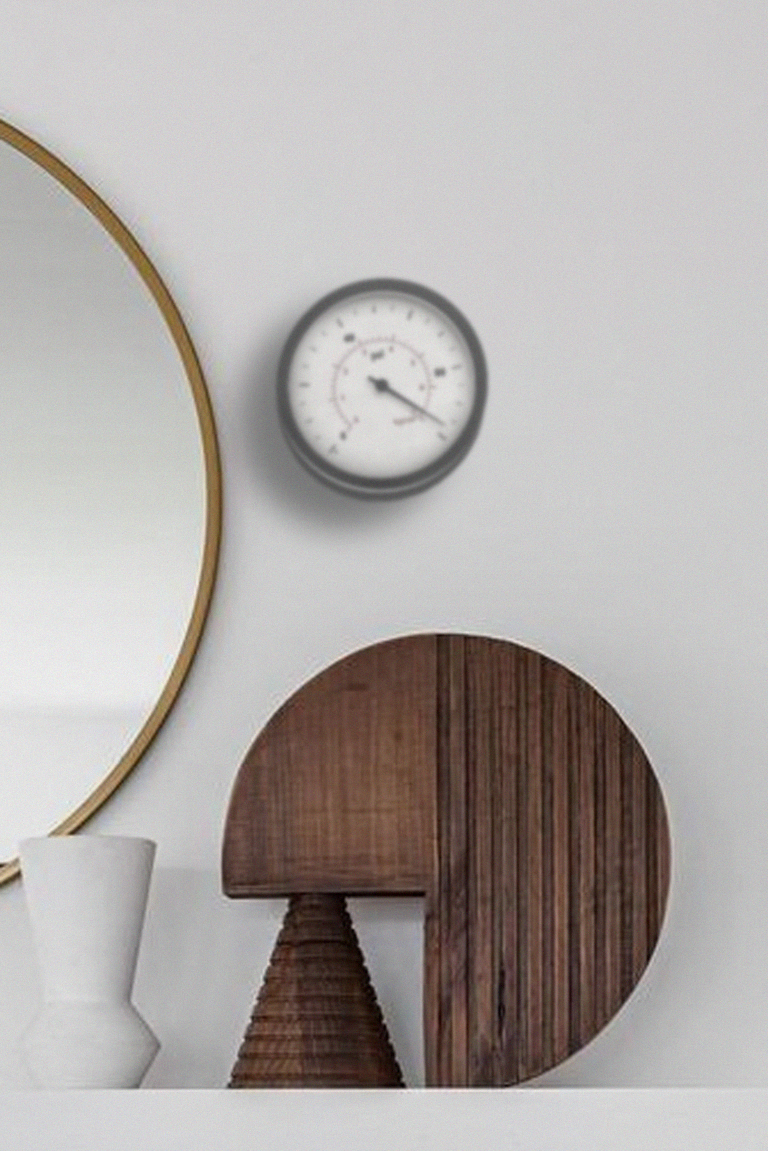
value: **97.5** psi
